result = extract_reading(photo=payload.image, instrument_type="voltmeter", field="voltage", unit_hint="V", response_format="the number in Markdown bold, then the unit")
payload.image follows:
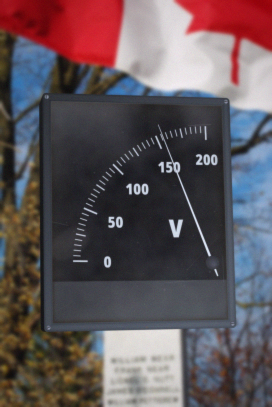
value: **155** V
